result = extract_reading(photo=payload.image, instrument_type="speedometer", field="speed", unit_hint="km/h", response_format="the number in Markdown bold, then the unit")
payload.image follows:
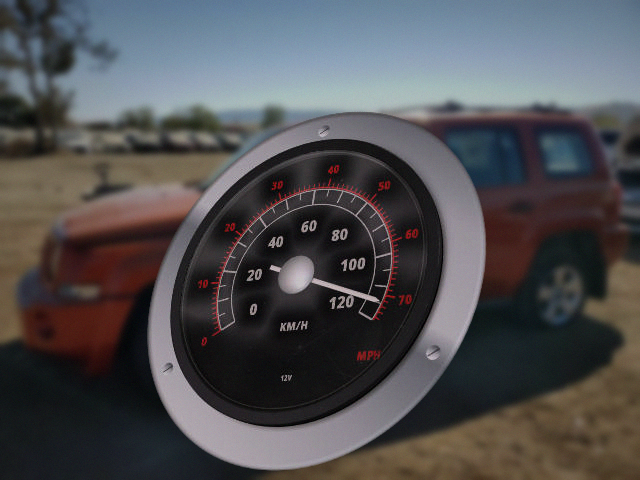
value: **115** km/h
